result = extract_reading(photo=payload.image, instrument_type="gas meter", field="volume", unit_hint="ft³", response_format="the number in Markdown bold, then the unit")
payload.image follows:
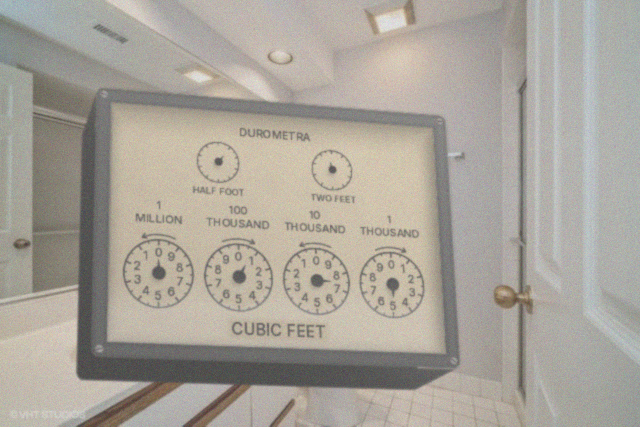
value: **7500** ft³
